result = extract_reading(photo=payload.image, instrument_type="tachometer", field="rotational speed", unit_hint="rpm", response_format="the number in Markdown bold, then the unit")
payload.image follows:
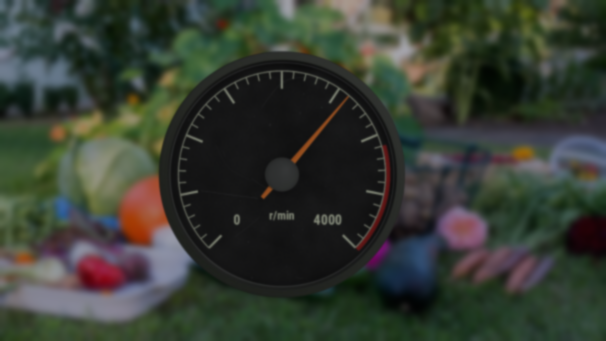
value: **2600** rpm
